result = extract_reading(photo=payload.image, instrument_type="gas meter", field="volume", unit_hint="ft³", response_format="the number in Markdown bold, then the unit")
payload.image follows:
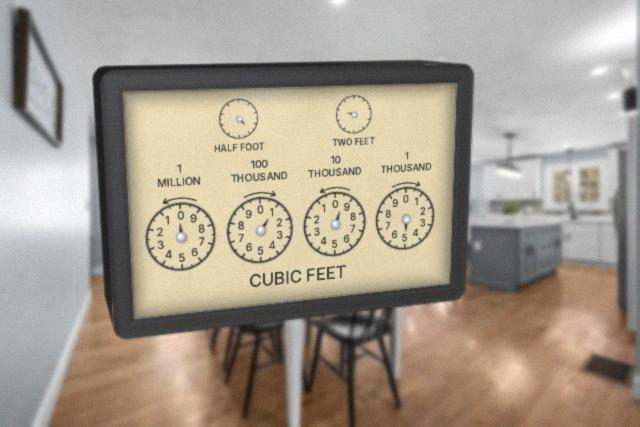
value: **9500** ft³
